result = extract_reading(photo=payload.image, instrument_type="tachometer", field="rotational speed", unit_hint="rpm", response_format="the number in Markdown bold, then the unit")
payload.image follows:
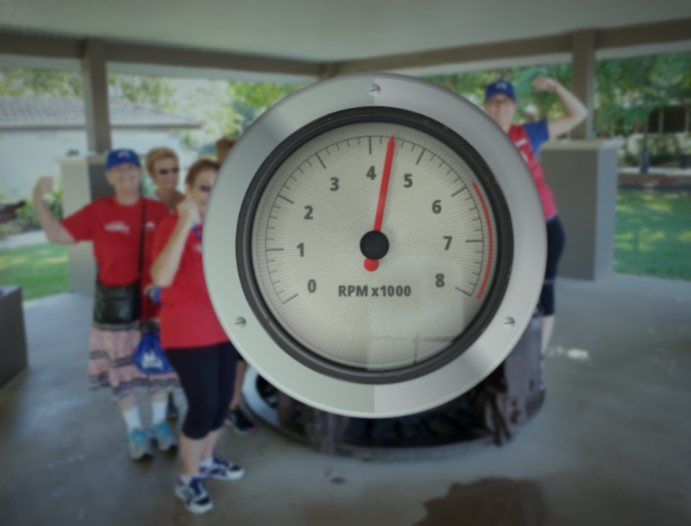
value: **4400** rpm
